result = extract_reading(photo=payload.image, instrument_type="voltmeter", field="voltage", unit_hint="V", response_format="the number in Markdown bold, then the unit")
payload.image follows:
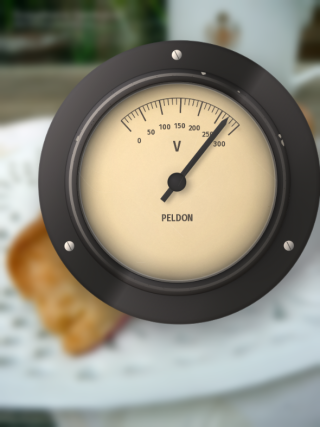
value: **270** V
